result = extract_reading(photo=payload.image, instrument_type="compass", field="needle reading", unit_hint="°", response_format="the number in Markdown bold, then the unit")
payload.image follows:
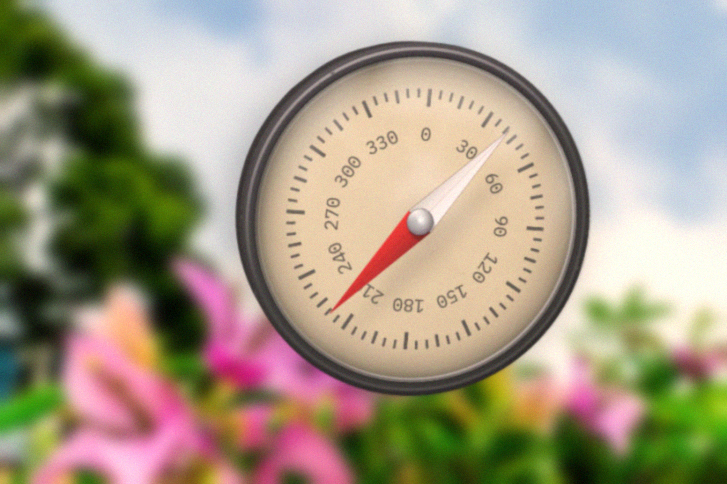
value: **220** °
